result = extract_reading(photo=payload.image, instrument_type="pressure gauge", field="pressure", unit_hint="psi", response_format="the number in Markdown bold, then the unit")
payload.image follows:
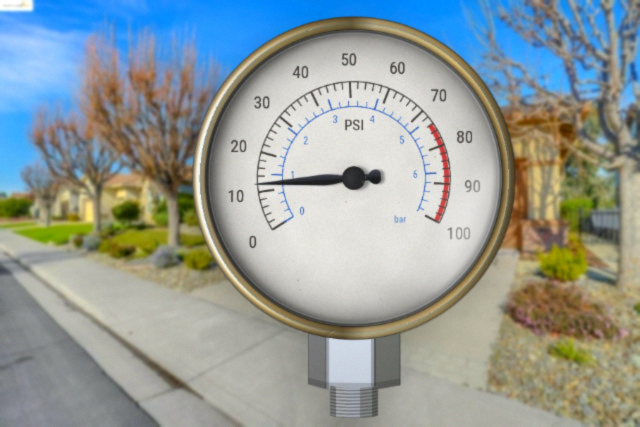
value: **12** psi
